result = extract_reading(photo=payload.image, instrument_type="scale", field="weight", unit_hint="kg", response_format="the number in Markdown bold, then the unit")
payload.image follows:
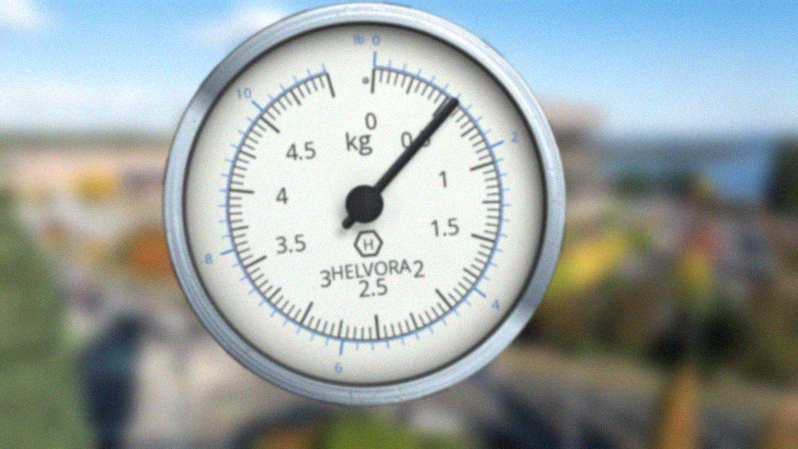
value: **0.55** kg
